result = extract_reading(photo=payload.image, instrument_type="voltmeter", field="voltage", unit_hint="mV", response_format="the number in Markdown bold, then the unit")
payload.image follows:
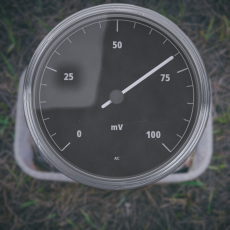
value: **70** mV
